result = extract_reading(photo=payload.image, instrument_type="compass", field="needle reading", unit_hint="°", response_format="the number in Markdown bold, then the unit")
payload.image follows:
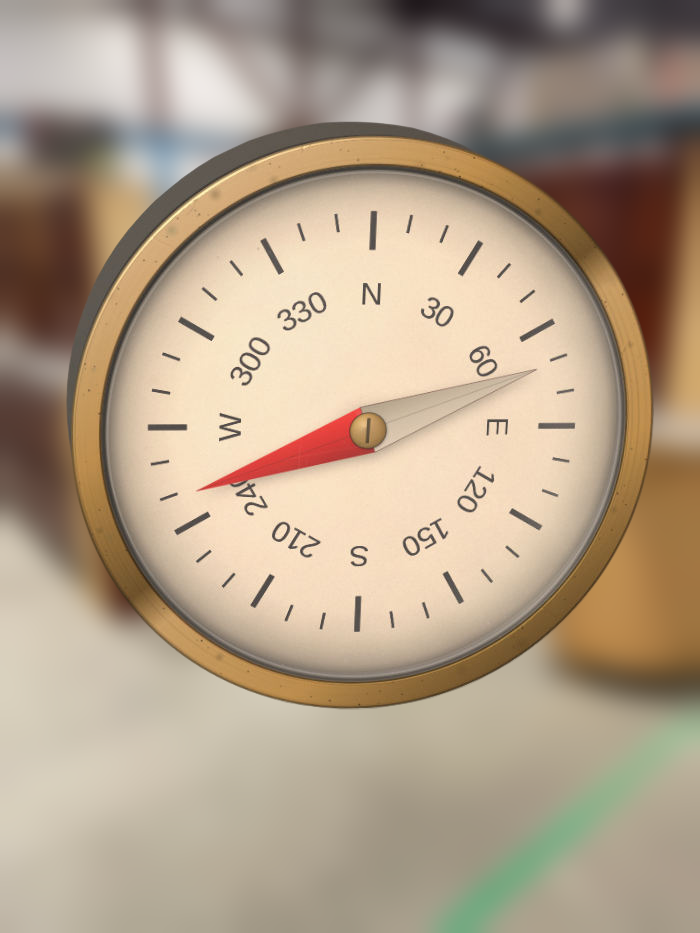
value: **250** °
